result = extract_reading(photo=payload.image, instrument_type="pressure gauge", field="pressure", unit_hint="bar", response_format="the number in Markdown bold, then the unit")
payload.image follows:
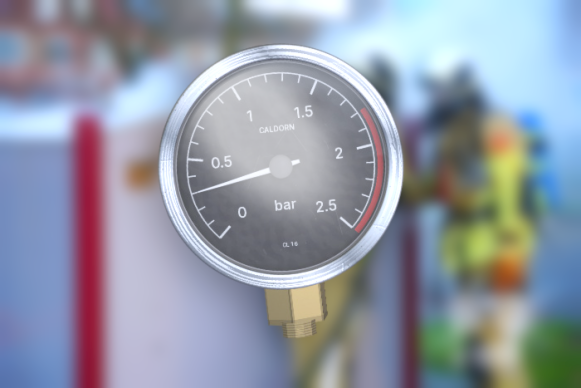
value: **0.3** bar
